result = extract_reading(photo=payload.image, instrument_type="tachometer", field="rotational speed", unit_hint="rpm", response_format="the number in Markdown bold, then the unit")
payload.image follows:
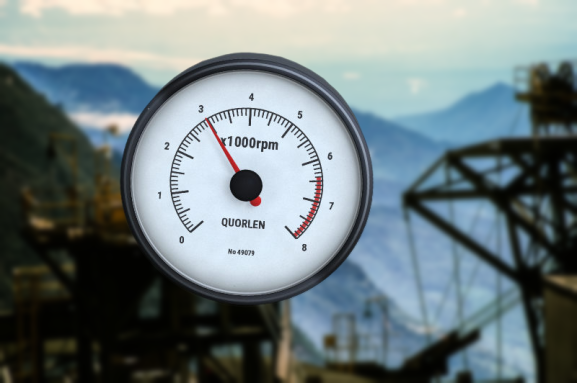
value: **3000** rpm
